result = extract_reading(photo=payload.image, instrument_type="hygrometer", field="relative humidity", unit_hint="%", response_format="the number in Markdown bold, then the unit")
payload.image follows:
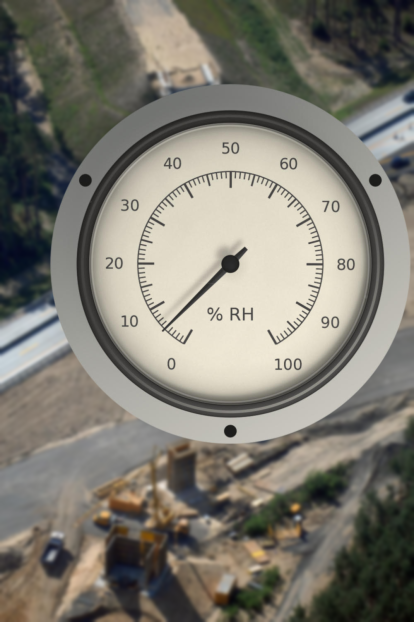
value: **5** %
